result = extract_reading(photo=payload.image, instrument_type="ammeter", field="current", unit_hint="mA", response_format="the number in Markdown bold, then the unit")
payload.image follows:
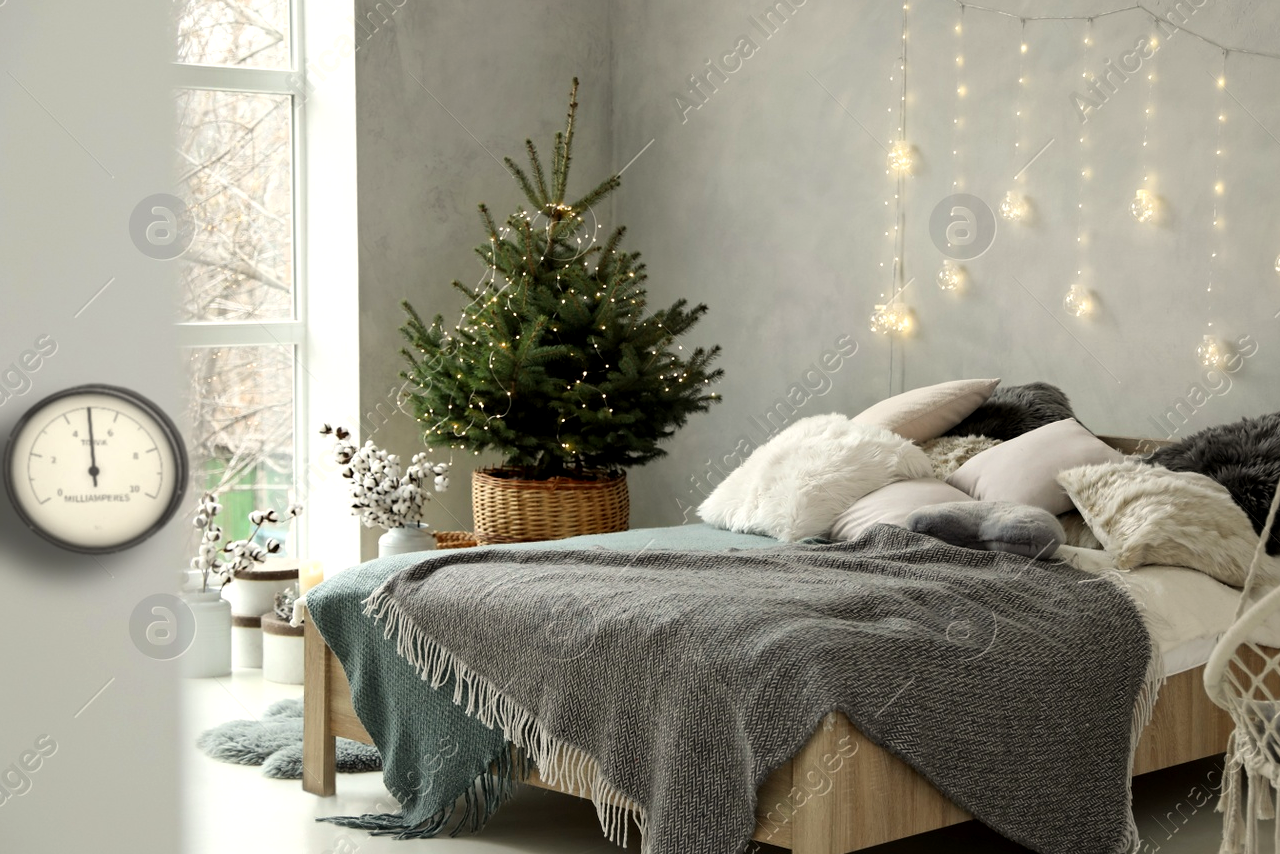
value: **5** mA
